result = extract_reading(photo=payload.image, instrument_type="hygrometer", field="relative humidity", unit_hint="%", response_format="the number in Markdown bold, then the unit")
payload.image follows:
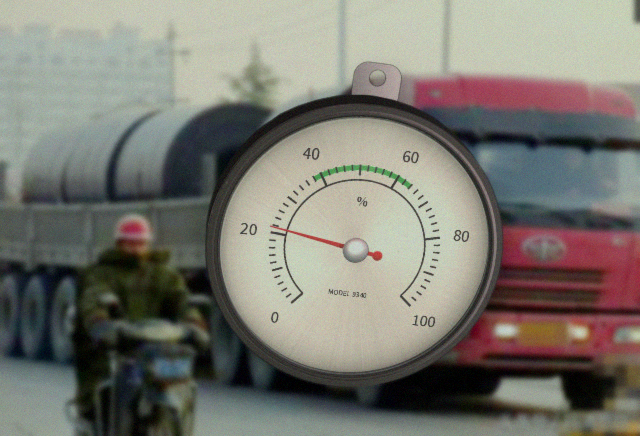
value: **22** %
